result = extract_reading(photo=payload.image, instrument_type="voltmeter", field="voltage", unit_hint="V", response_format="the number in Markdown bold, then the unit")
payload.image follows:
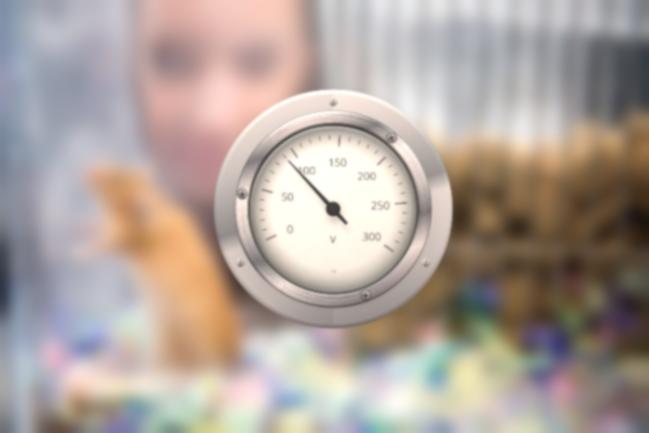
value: **90** V
